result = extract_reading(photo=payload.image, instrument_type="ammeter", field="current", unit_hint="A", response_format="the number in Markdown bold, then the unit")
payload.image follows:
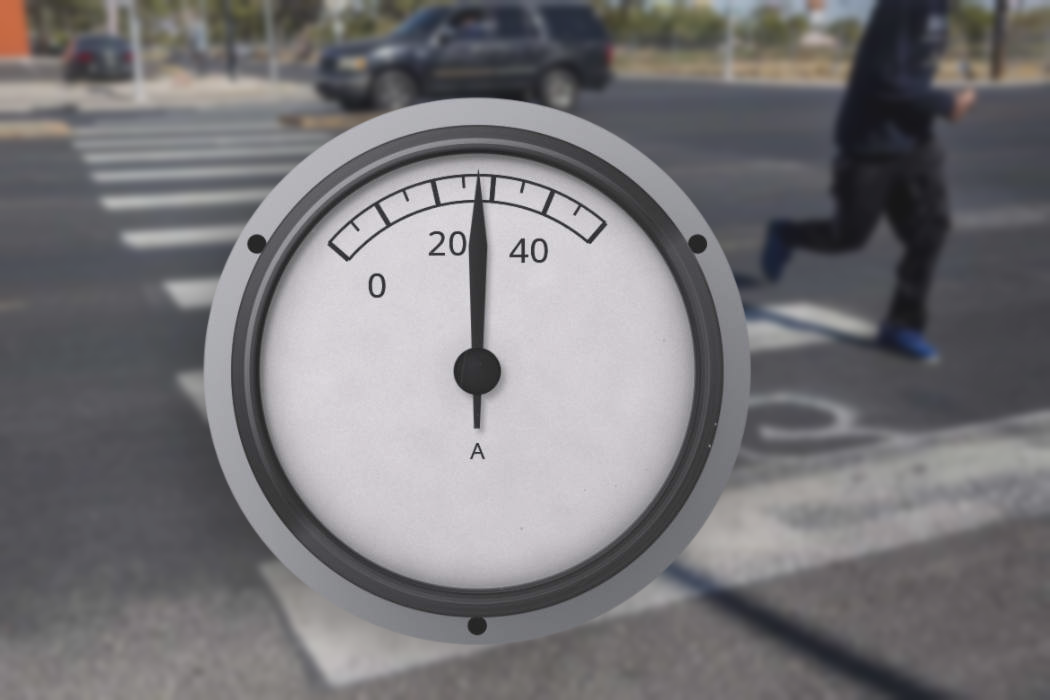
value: **27.5** A
